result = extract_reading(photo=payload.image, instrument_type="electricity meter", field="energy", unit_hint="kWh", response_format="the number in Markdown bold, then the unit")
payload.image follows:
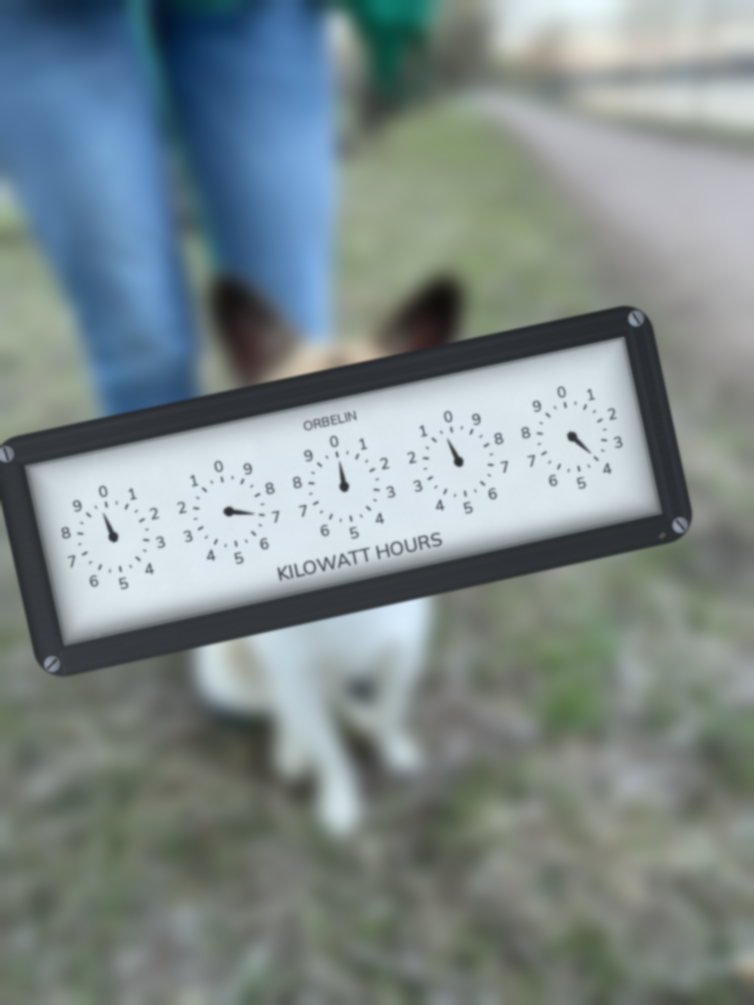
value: **97004** kWh
